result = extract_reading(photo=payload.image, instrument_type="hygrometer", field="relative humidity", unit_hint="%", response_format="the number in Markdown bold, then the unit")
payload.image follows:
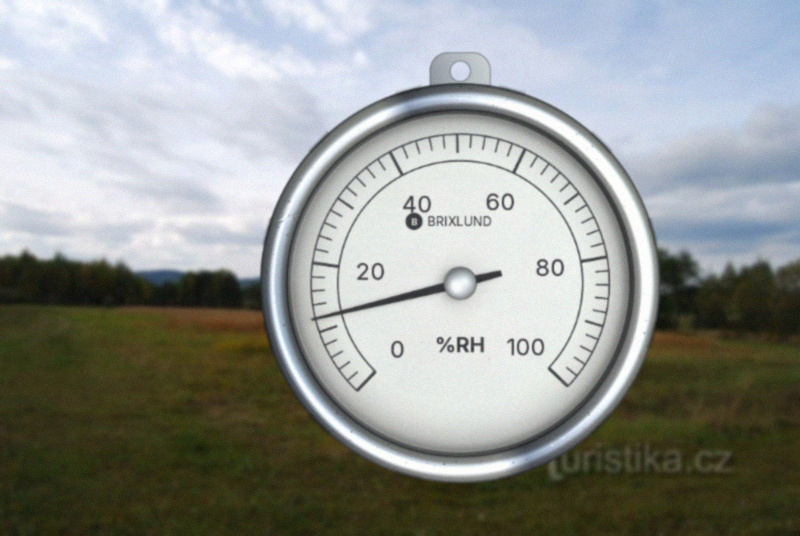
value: **12** %
